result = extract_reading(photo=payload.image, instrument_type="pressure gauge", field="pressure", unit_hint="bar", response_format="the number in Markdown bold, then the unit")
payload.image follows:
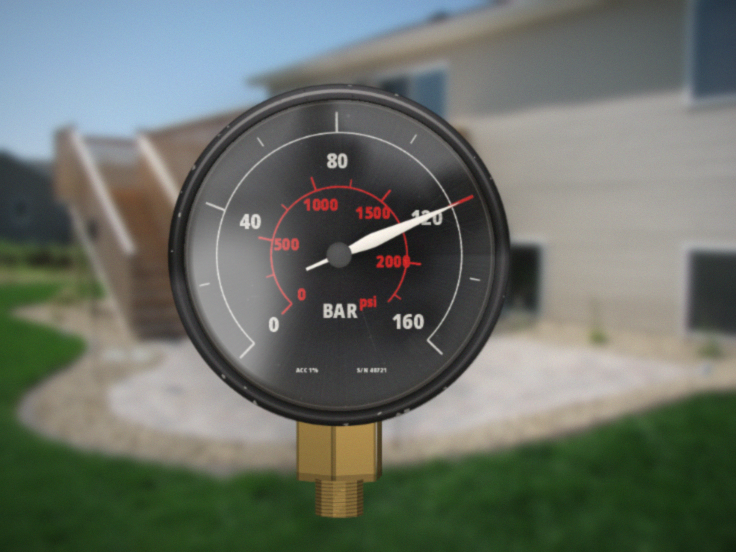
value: **120** bar
